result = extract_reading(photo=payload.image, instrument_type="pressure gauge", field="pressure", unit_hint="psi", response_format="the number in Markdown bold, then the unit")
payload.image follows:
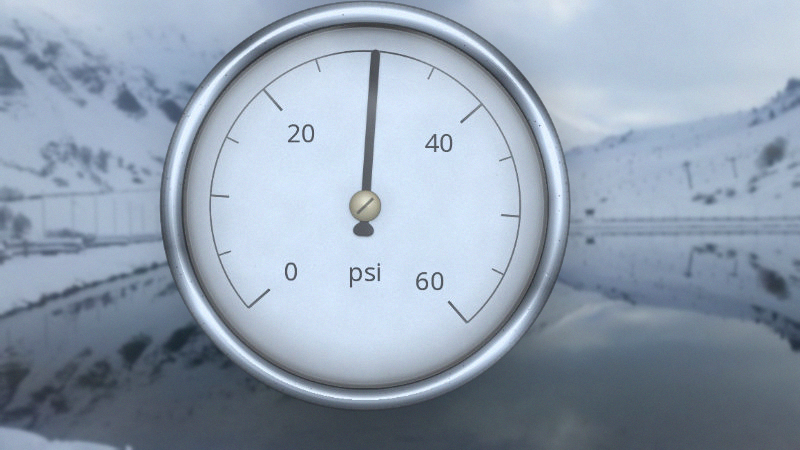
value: **30** psi
